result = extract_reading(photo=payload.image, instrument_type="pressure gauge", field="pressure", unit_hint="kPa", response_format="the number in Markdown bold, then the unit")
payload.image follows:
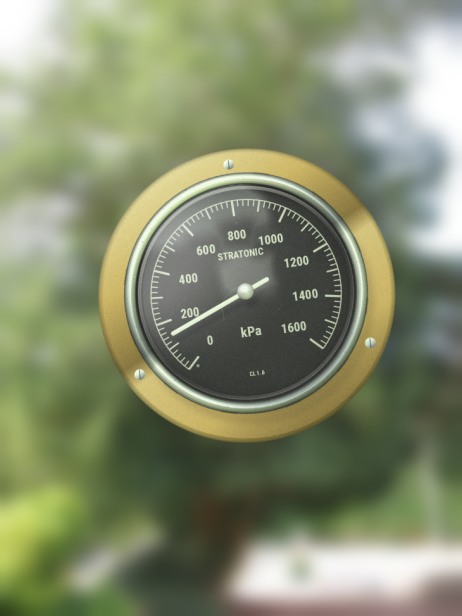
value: **140** kPa
